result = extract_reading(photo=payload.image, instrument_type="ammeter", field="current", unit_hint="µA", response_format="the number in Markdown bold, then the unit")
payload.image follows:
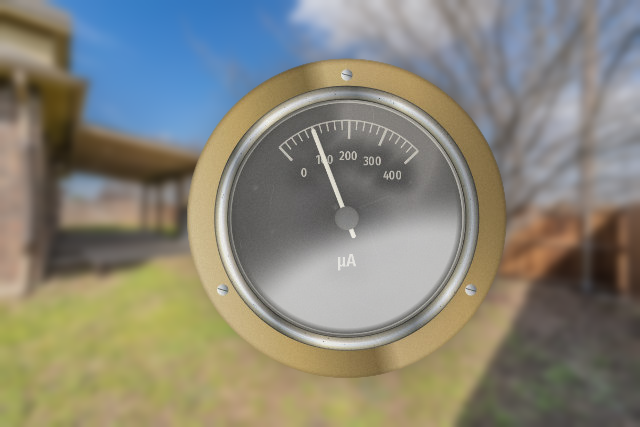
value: **100** µA
